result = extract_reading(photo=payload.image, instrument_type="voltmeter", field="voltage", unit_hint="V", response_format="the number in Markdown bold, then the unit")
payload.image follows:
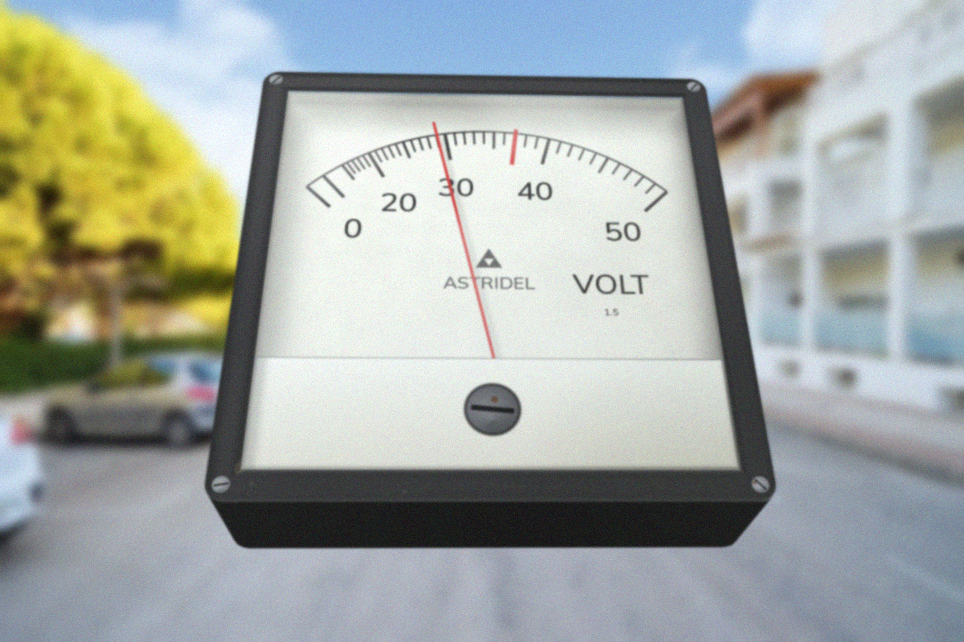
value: **29** V
